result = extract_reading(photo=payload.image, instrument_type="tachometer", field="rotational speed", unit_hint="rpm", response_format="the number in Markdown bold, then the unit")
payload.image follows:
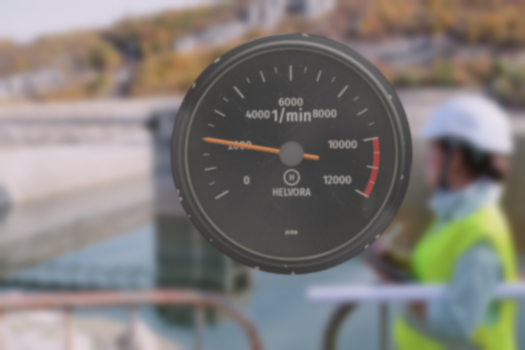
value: **2000** rpm
